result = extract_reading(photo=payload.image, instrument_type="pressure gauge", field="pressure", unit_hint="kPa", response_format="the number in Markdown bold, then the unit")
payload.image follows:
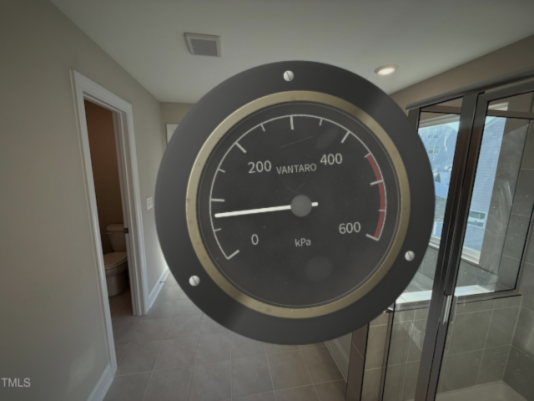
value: **75** kPa
